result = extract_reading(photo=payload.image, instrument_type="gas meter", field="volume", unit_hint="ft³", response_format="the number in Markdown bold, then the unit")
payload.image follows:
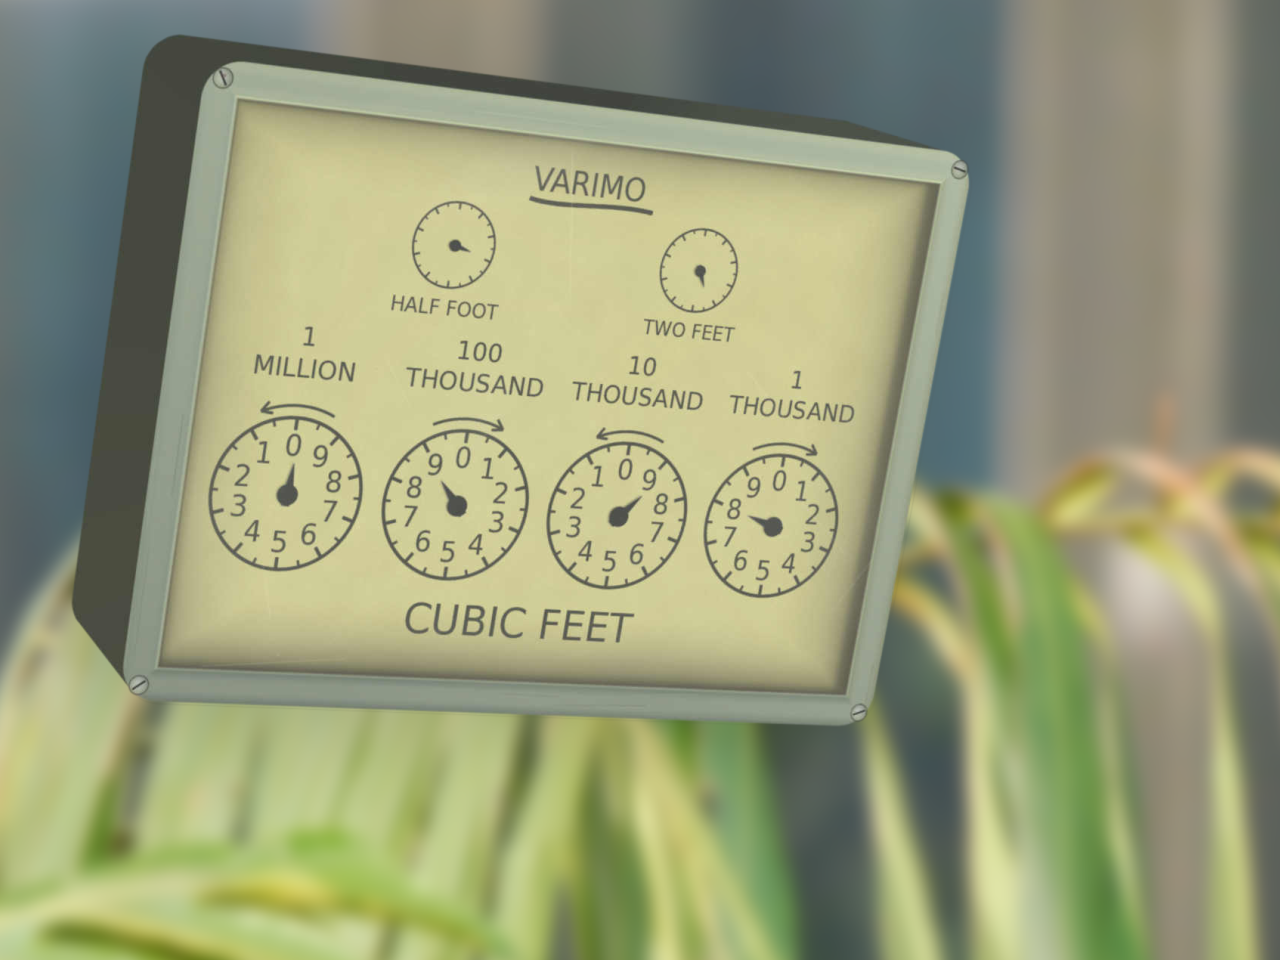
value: **988800** ft³
